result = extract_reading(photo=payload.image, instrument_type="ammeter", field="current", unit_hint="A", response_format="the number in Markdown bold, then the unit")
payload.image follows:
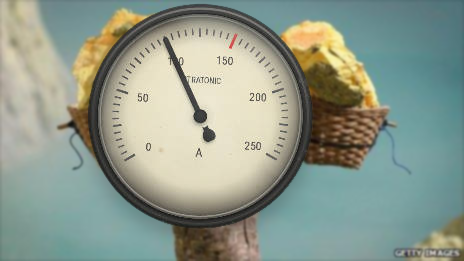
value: **100** A
